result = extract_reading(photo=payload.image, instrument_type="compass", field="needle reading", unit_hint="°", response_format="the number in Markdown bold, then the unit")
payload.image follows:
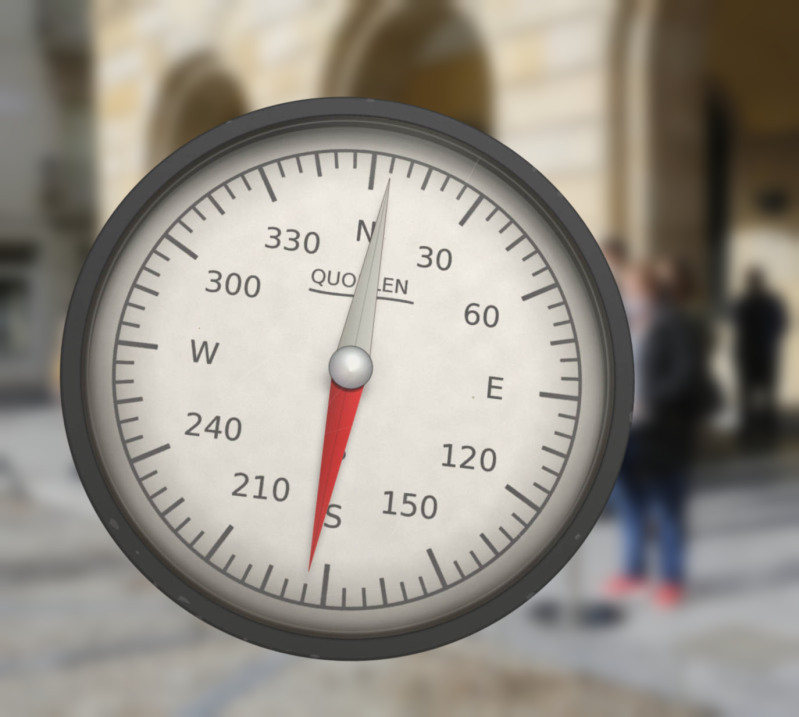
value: **185** °
